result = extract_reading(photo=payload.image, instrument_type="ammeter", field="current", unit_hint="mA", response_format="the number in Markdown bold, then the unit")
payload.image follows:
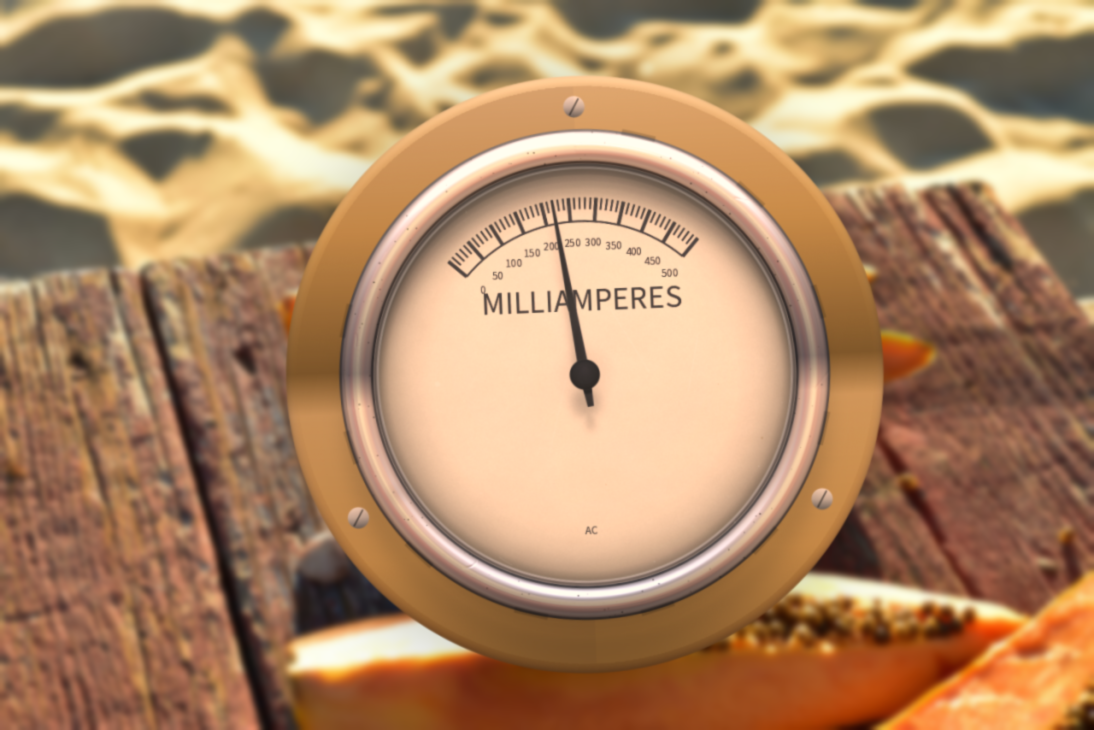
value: **220** mA
